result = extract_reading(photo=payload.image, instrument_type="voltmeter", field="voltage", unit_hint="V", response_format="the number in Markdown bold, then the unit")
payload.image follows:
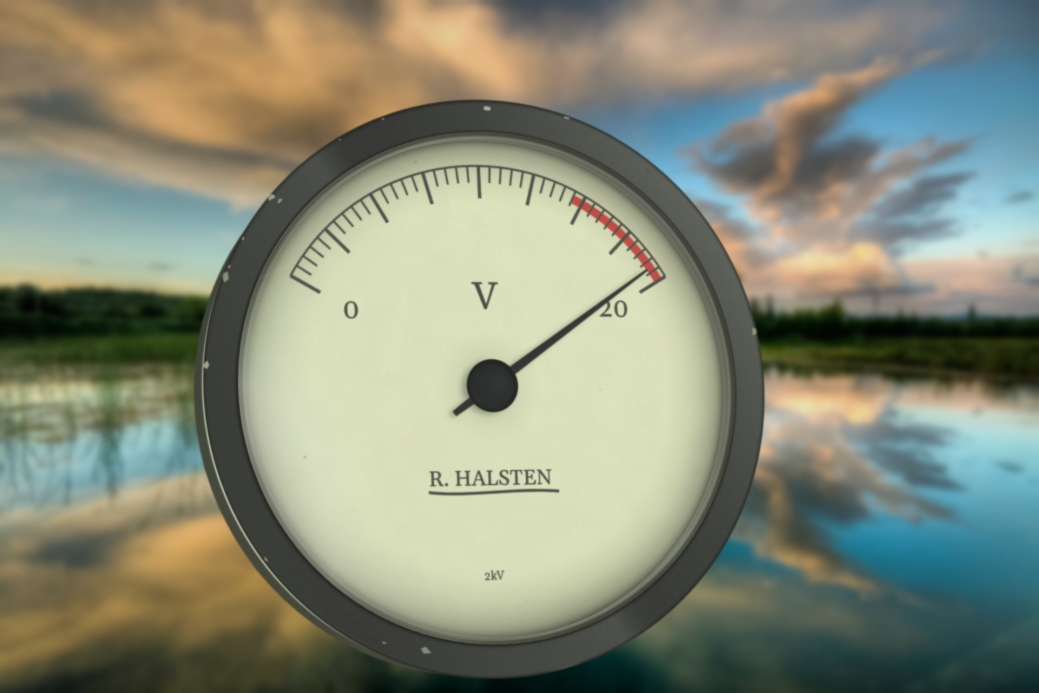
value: **19.25** V
